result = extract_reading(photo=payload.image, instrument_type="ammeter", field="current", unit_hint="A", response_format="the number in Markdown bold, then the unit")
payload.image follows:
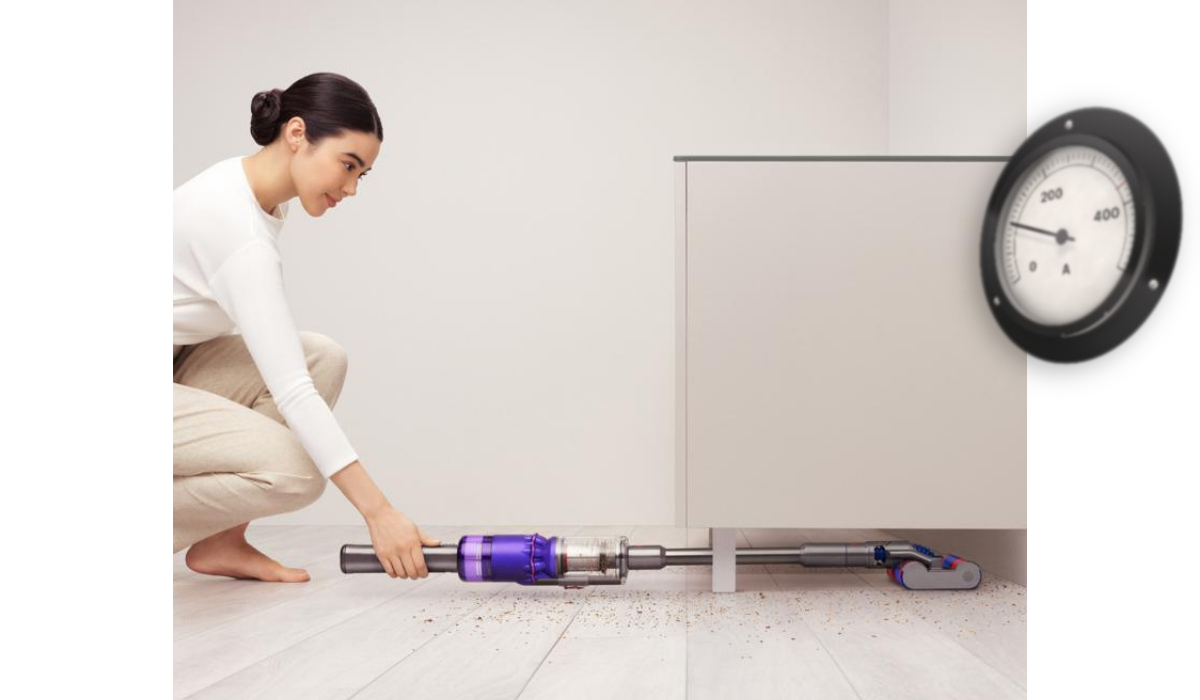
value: **100** A
